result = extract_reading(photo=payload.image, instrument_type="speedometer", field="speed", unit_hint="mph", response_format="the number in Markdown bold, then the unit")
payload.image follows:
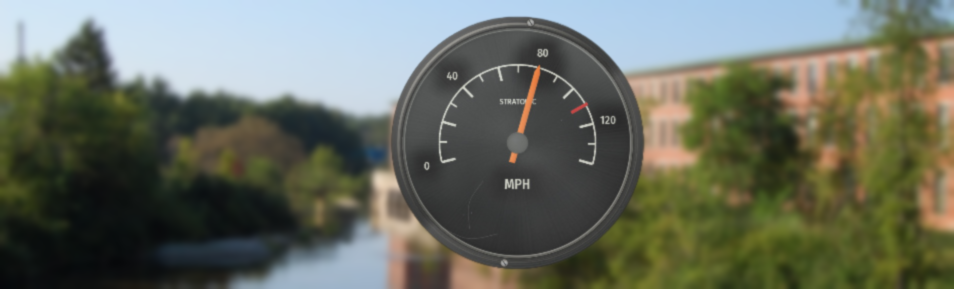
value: **80** mph
